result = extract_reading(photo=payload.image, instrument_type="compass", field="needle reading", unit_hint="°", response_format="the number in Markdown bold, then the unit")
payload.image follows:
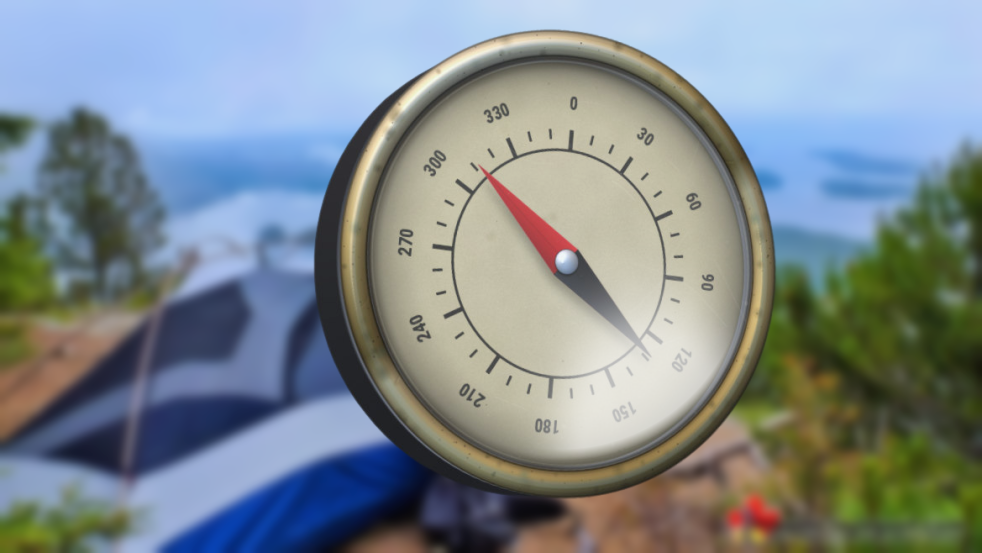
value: **310** °
